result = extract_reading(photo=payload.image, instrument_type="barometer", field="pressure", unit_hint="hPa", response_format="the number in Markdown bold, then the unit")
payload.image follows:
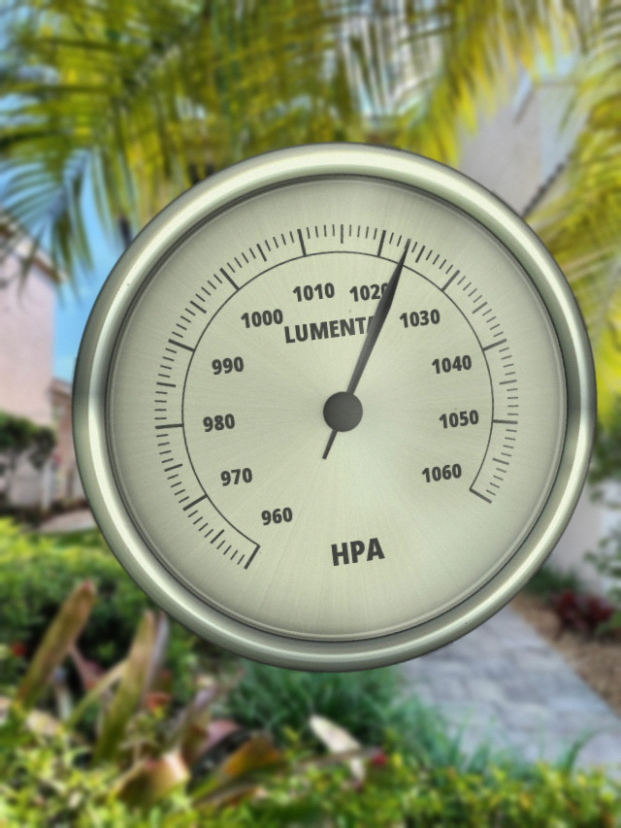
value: **1023** hPa
